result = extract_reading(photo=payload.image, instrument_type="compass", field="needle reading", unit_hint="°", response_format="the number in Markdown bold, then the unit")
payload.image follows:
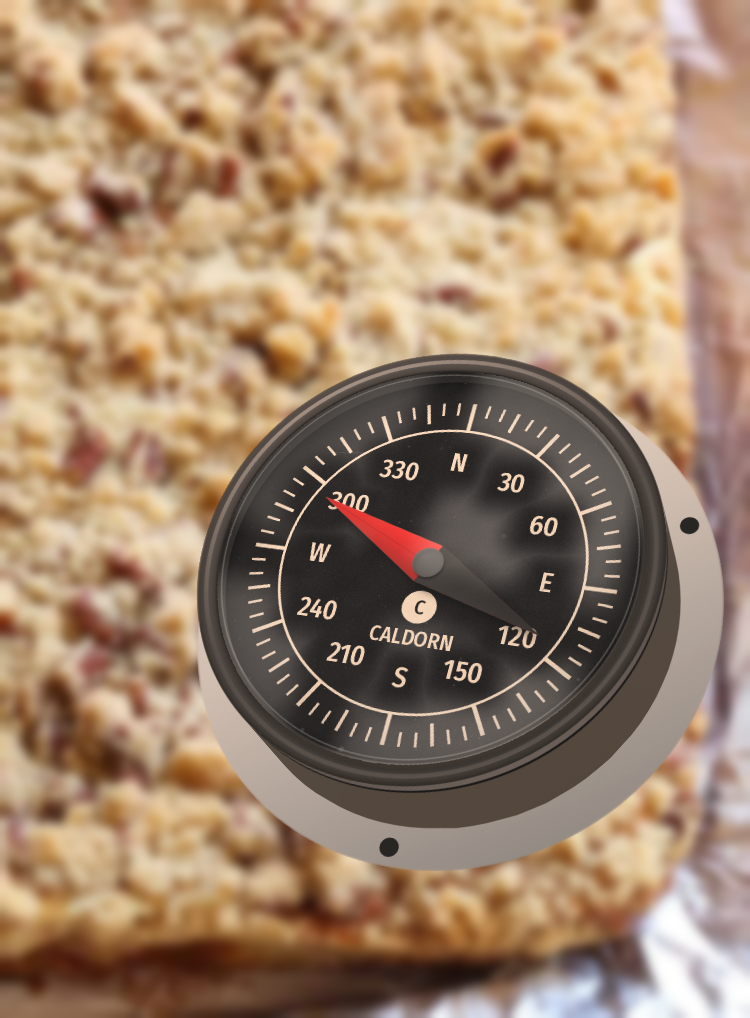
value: **295** °
